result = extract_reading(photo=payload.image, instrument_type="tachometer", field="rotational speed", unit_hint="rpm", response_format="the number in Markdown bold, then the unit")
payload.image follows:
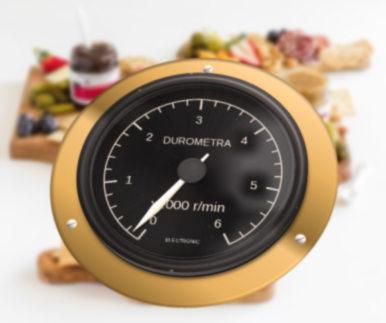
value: **100** rpm
